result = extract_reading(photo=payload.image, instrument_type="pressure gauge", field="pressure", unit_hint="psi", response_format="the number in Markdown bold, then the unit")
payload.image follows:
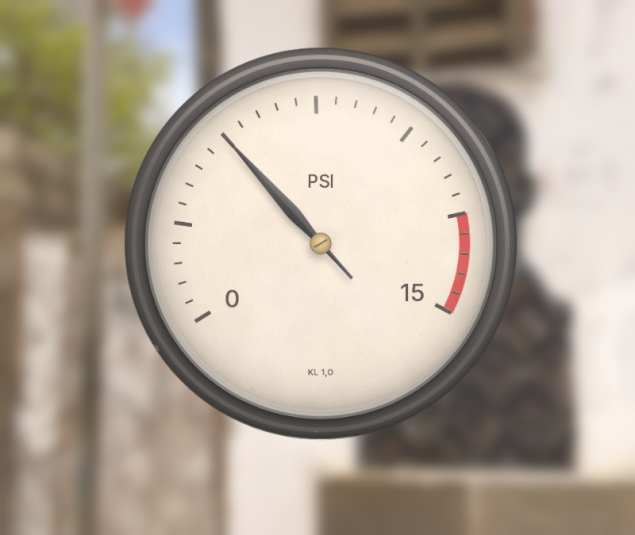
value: **5** psi
